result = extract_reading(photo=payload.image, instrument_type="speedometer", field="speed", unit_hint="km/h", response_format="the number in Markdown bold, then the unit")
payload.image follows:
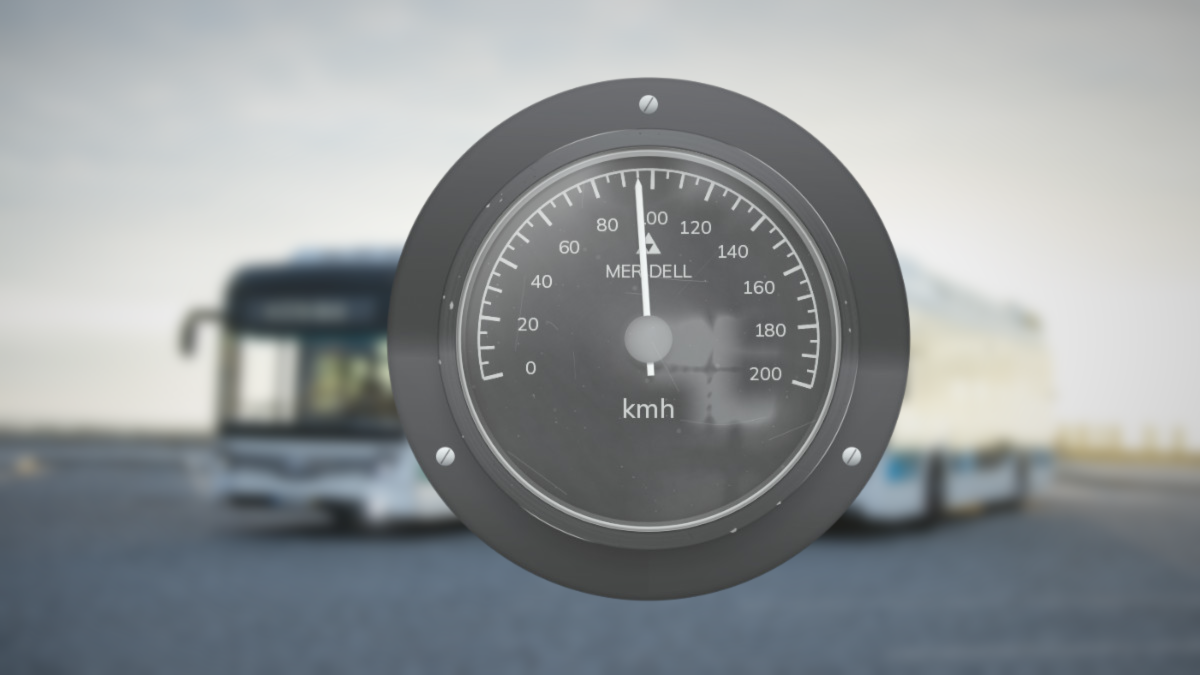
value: **95** km/h
